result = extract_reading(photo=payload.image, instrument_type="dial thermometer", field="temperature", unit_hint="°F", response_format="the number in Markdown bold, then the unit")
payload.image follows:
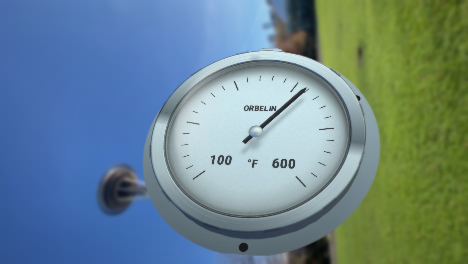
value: **420** °F
